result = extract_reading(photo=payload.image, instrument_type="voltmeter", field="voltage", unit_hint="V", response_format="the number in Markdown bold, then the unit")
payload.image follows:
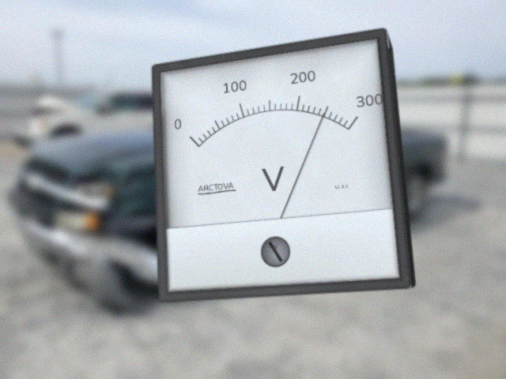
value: **250** V
